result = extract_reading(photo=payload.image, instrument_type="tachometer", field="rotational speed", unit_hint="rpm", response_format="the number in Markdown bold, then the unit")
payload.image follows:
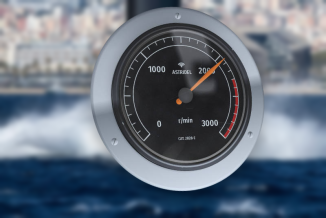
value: **2050** rpm
